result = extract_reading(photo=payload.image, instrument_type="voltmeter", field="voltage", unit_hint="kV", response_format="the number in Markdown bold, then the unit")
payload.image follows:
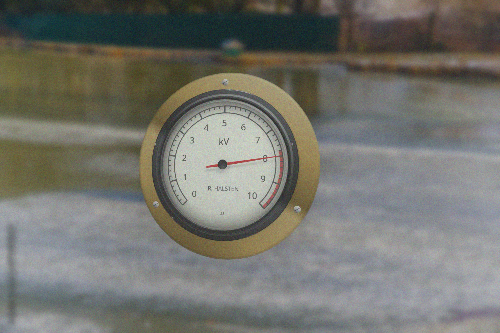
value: **8** kV
